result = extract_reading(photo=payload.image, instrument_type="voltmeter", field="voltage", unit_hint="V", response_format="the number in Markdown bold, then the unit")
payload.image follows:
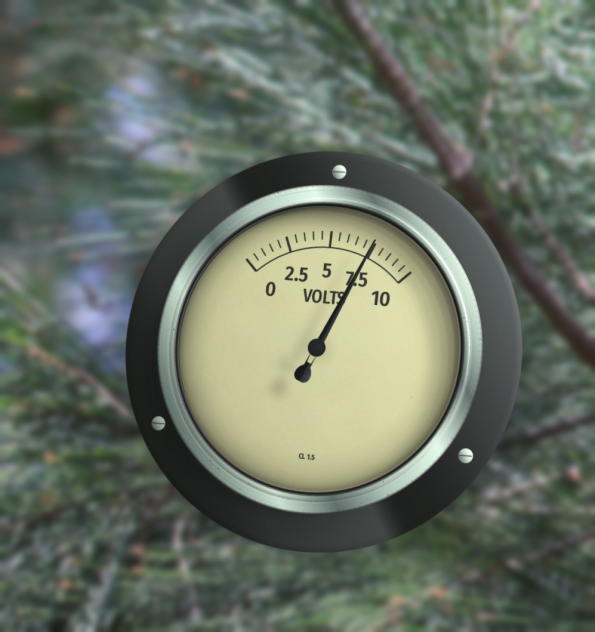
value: **7.5** V
